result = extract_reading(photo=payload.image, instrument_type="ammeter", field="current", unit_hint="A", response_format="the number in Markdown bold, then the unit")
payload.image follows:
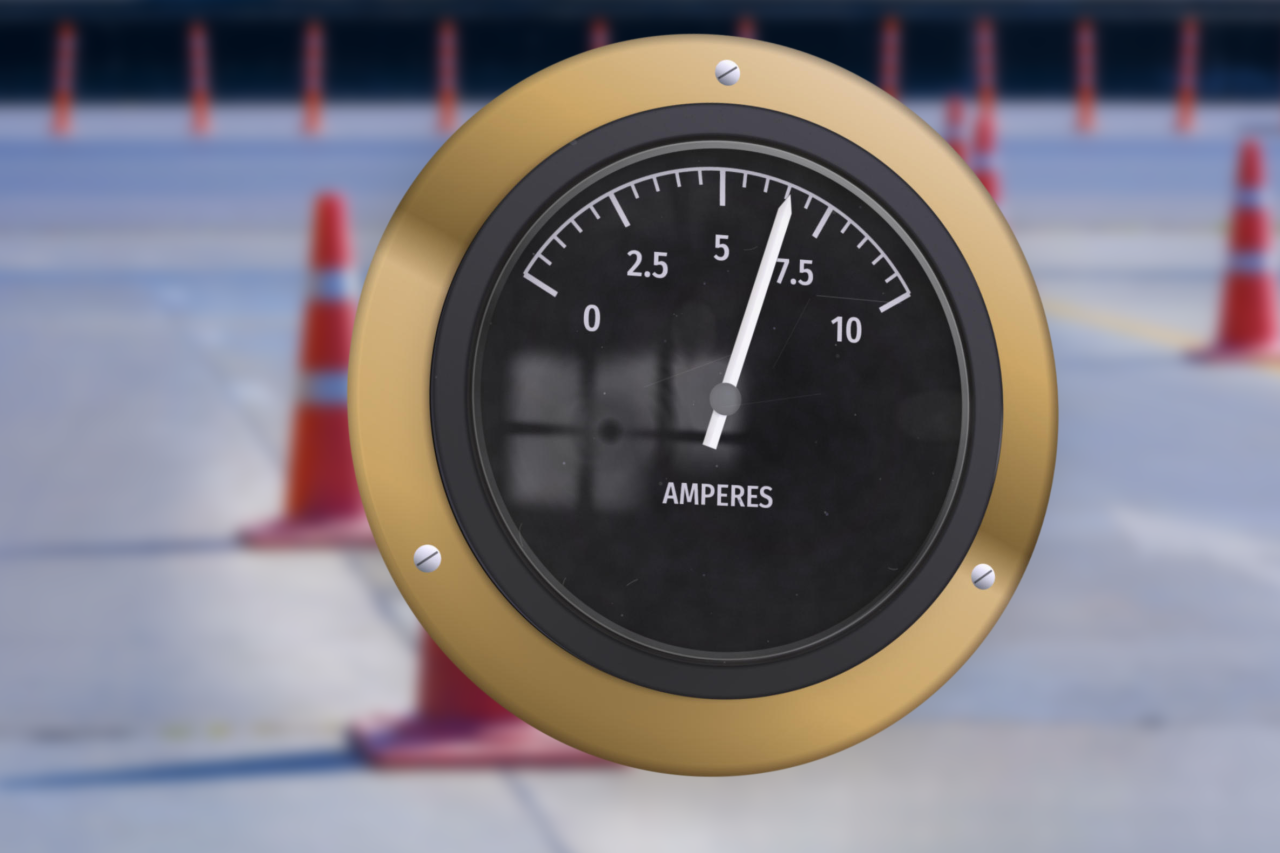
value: **6.5** A
